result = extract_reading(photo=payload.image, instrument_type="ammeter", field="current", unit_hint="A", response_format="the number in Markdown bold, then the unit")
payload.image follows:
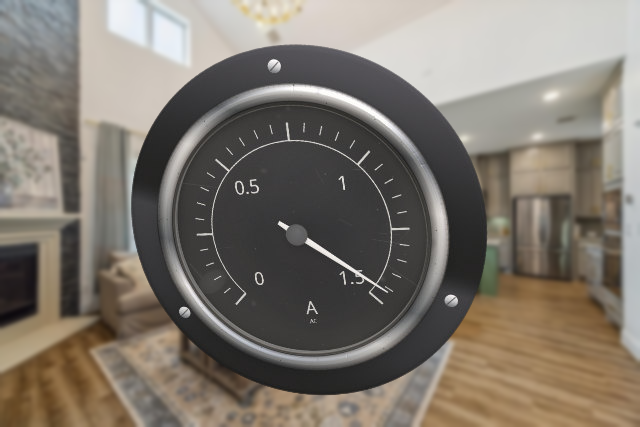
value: **1.45** A
